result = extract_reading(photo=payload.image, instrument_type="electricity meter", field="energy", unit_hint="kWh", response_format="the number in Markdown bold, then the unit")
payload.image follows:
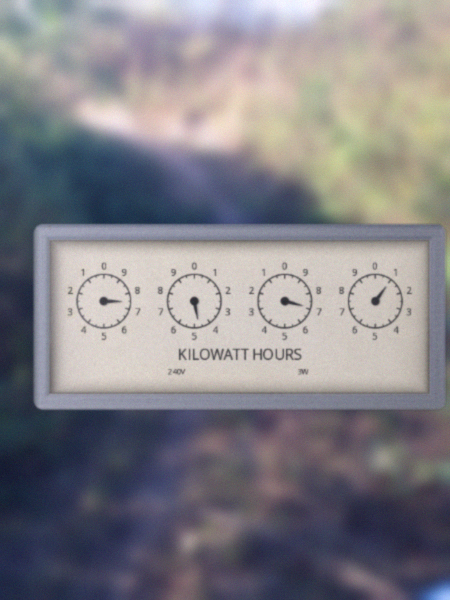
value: **7471** kWh
